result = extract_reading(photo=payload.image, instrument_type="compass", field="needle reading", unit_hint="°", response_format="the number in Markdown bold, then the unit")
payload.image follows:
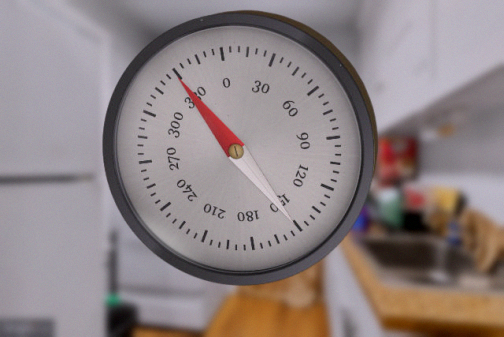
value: **330** °
